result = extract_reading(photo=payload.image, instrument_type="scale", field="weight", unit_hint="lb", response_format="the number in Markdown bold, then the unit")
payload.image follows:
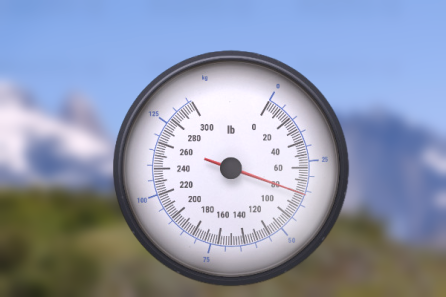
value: **80** lb
